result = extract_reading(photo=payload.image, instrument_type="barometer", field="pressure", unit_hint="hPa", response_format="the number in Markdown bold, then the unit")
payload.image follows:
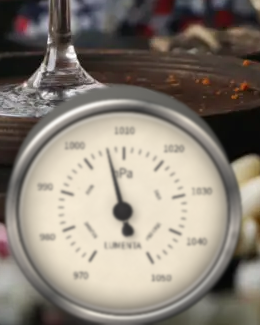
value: **1006** hPa
